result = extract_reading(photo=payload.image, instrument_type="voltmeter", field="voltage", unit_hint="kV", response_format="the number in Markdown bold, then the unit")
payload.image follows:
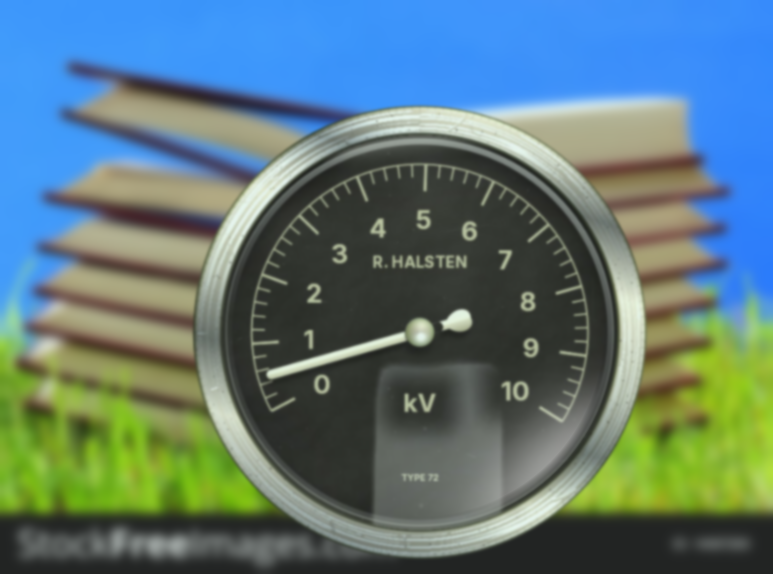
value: **0.5** kV
